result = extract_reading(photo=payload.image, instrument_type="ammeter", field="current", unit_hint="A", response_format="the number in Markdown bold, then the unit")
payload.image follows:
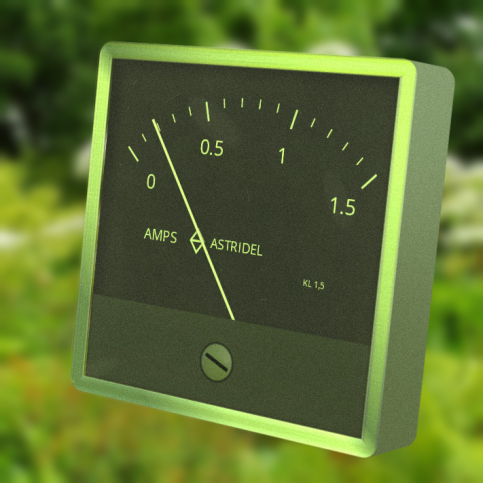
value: **0.2** A
